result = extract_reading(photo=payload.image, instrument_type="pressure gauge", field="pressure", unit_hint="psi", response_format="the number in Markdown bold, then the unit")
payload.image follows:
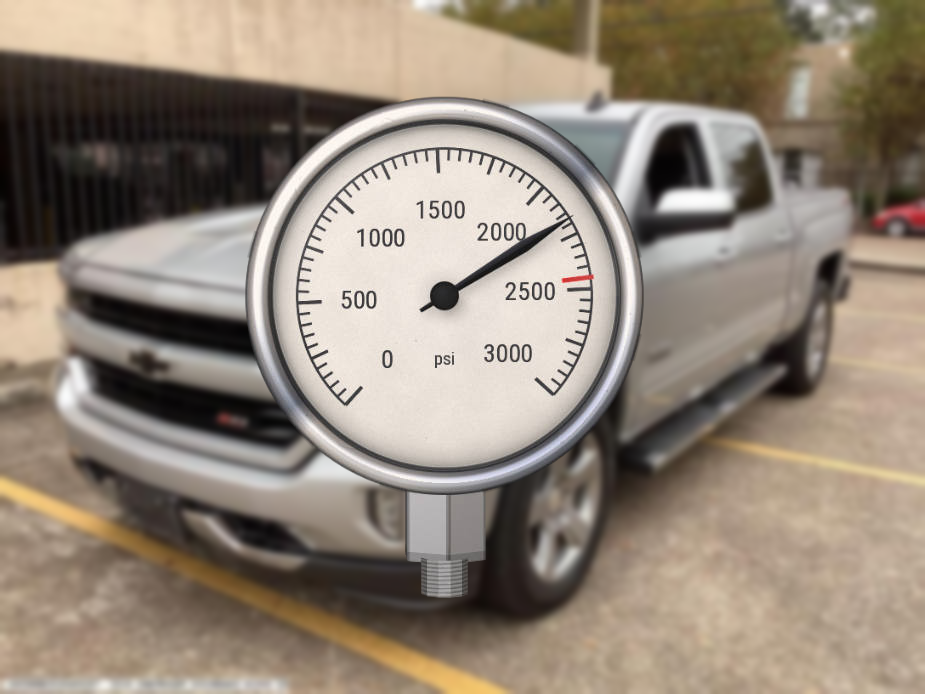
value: **2175** psi
